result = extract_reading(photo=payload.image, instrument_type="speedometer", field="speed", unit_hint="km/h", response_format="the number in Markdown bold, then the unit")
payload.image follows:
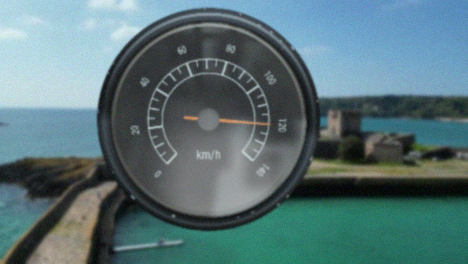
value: **120** km/h
